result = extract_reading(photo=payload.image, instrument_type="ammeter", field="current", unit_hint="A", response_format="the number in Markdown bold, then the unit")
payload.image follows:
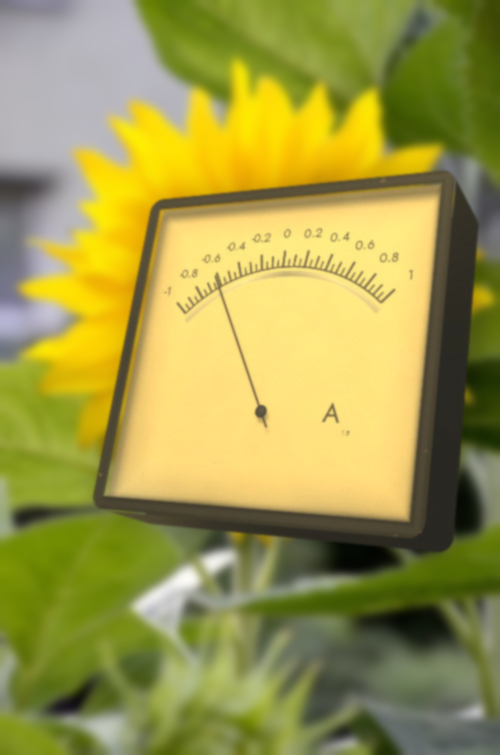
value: **-0.6** A
